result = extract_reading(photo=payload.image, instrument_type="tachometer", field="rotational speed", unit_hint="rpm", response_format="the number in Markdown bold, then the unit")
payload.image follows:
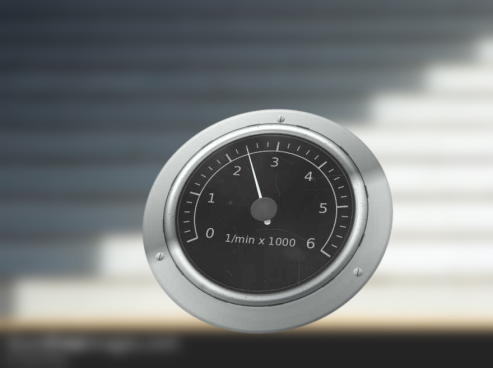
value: **2400** rpm
